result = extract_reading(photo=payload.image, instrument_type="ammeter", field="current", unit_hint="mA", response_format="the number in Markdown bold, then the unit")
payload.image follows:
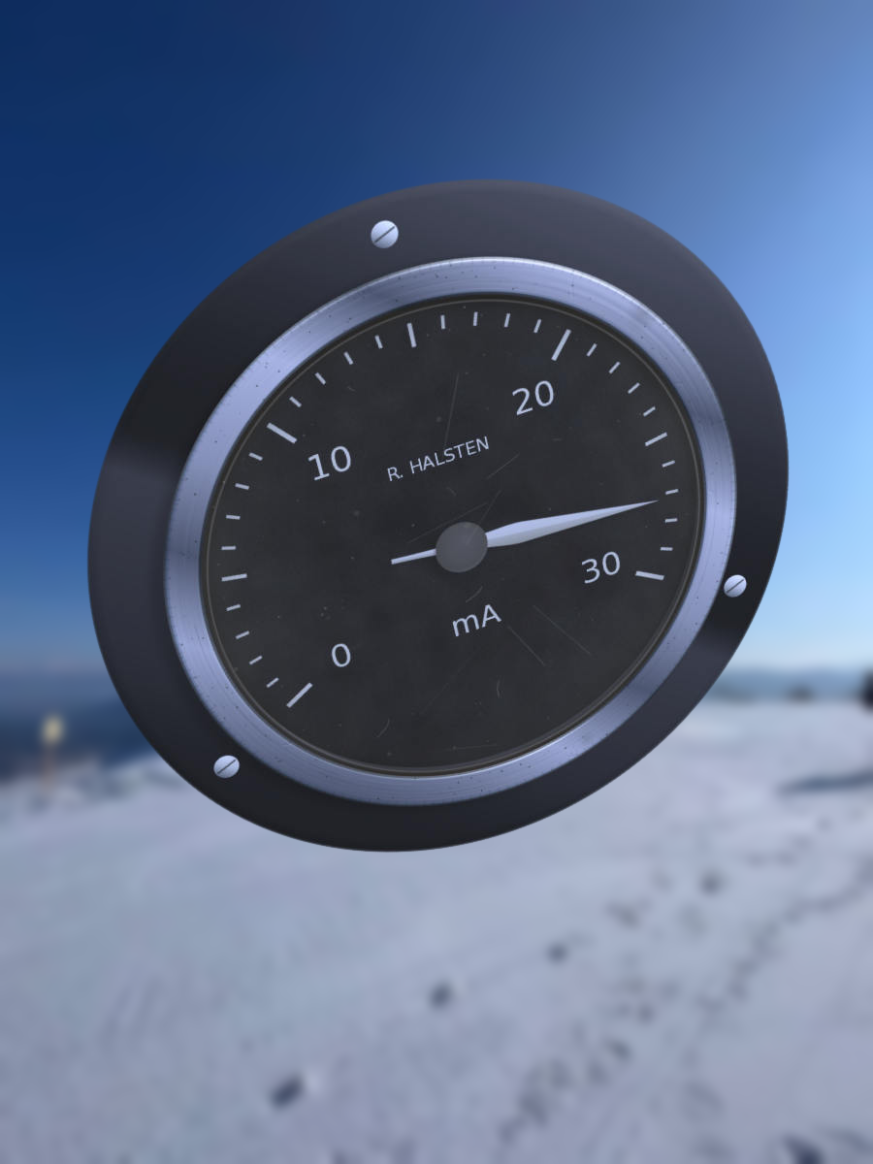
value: **27** mA
